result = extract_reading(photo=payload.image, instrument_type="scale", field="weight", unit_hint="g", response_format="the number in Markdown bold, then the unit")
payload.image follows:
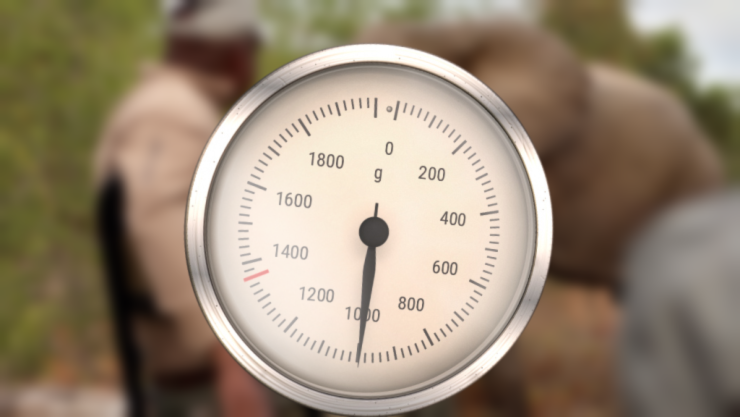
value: **1000** g
